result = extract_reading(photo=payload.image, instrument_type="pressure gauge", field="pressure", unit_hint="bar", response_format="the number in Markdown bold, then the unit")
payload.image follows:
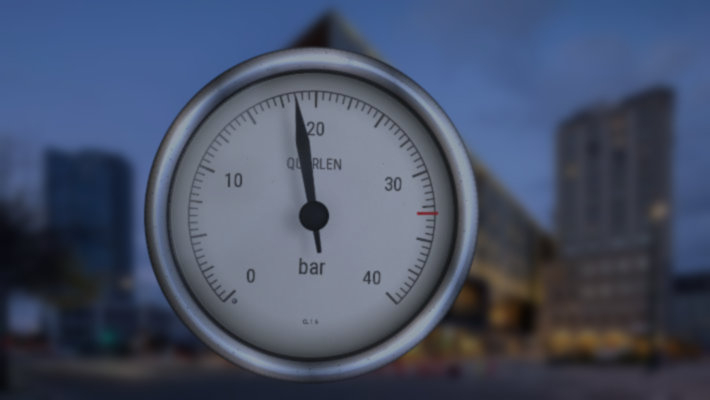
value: **18.5** bar
